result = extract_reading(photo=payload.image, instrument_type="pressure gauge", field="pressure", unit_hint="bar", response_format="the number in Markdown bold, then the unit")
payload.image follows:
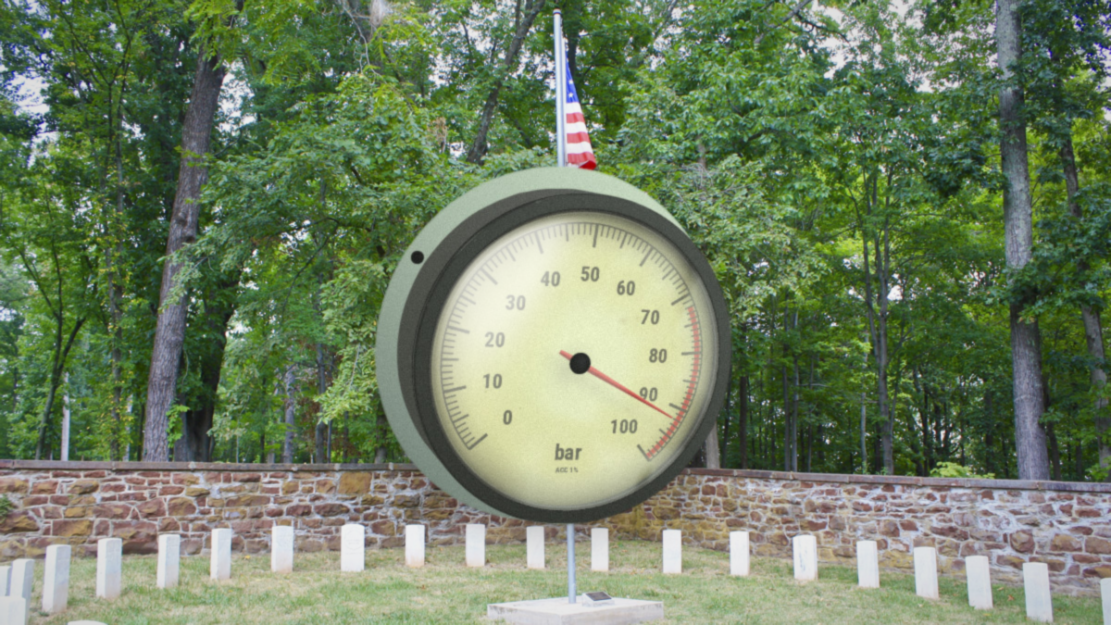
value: **92** bar
